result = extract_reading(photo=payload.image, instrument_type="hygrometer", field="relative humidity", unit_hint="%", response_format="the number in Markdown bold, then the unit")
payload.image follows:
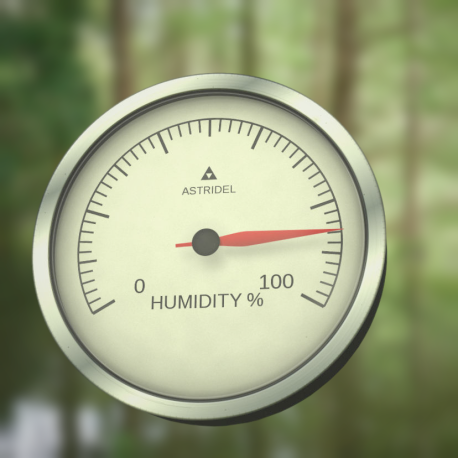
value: **86** %
